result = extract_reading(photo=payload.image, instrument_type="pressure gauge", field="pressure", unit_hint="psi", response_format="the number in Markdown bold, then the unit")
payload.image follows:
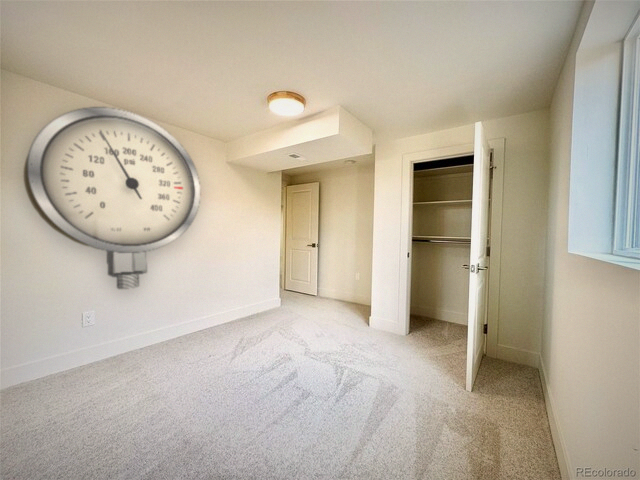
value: **160** psi
